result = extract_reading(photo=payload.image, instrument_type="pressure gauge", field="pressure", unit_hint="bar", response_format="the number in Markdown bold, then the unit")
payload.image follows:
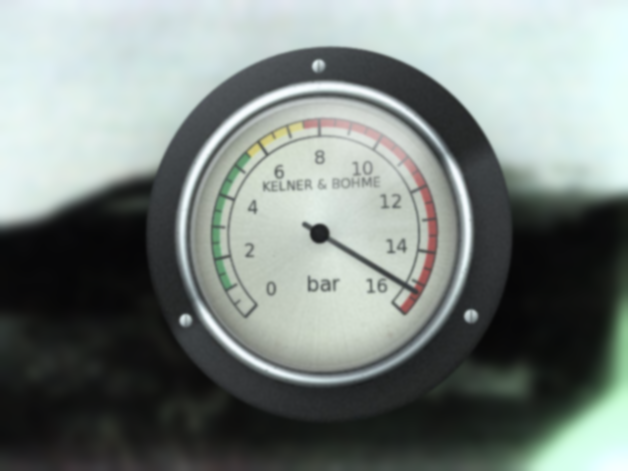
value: **15.25** bar
